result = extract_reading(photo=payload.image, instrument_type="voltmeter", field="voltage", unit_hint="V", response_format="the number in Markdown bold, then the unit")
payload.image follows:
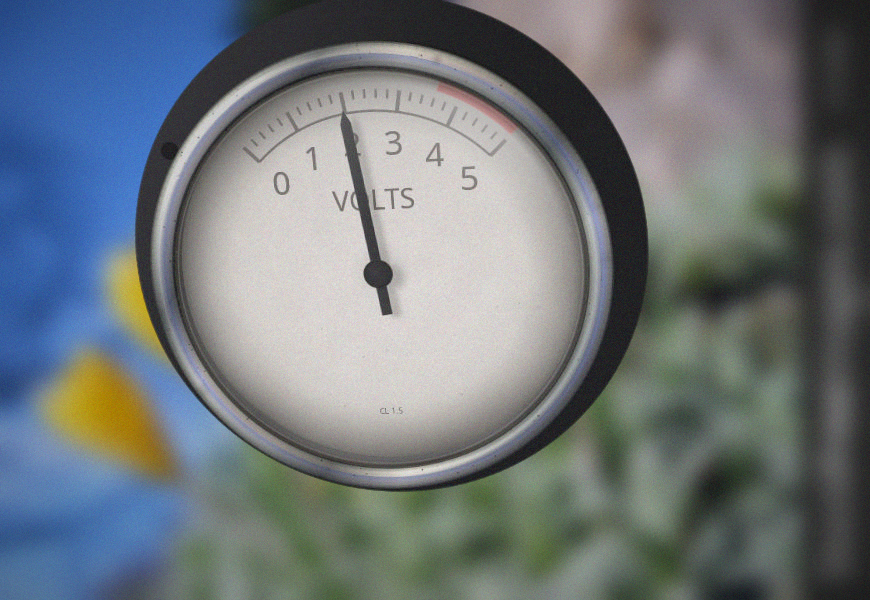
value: **2** V
